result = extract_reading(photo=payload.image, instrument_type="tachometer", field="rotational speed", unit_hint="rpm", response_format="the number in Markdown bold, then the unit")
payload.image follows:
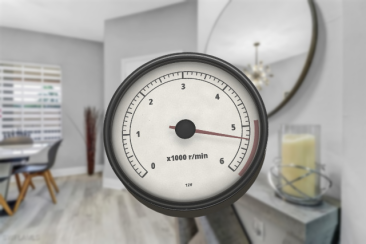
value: **5300** rpm
